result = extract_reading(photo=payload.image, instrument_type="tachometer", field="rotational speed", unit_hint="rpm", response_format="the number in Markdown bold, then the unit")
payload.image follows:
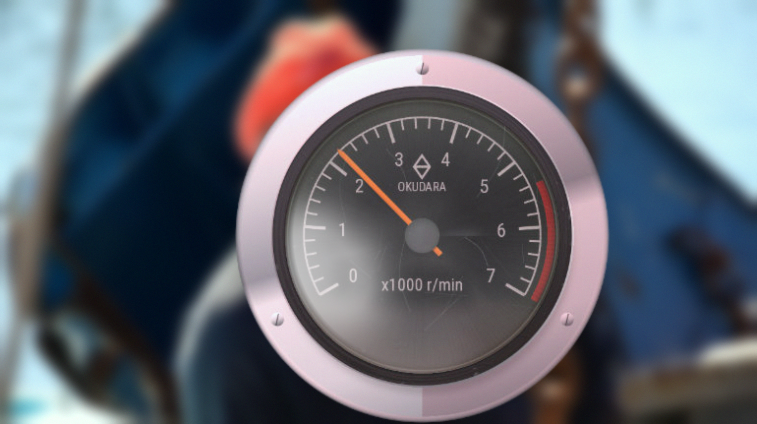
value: **2200** rpm
